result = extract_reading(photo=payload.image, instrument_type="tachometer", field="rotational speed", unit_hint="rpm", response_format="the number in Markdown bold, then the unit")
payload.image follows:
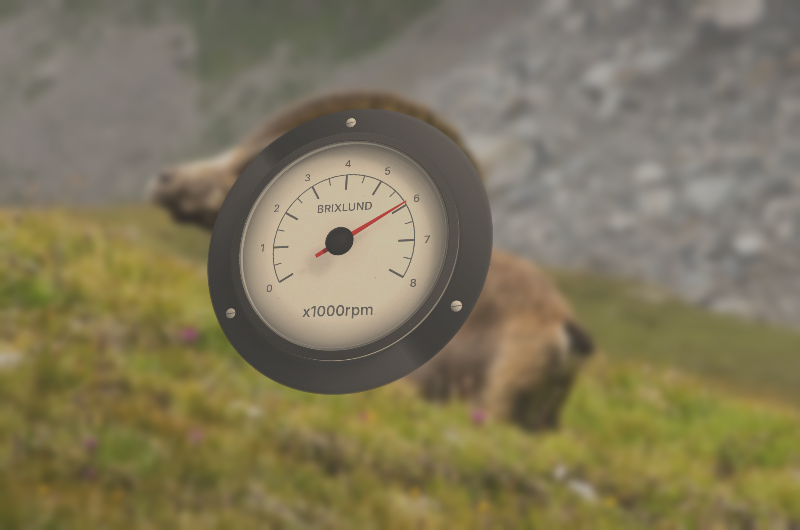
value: **6000** rpm
